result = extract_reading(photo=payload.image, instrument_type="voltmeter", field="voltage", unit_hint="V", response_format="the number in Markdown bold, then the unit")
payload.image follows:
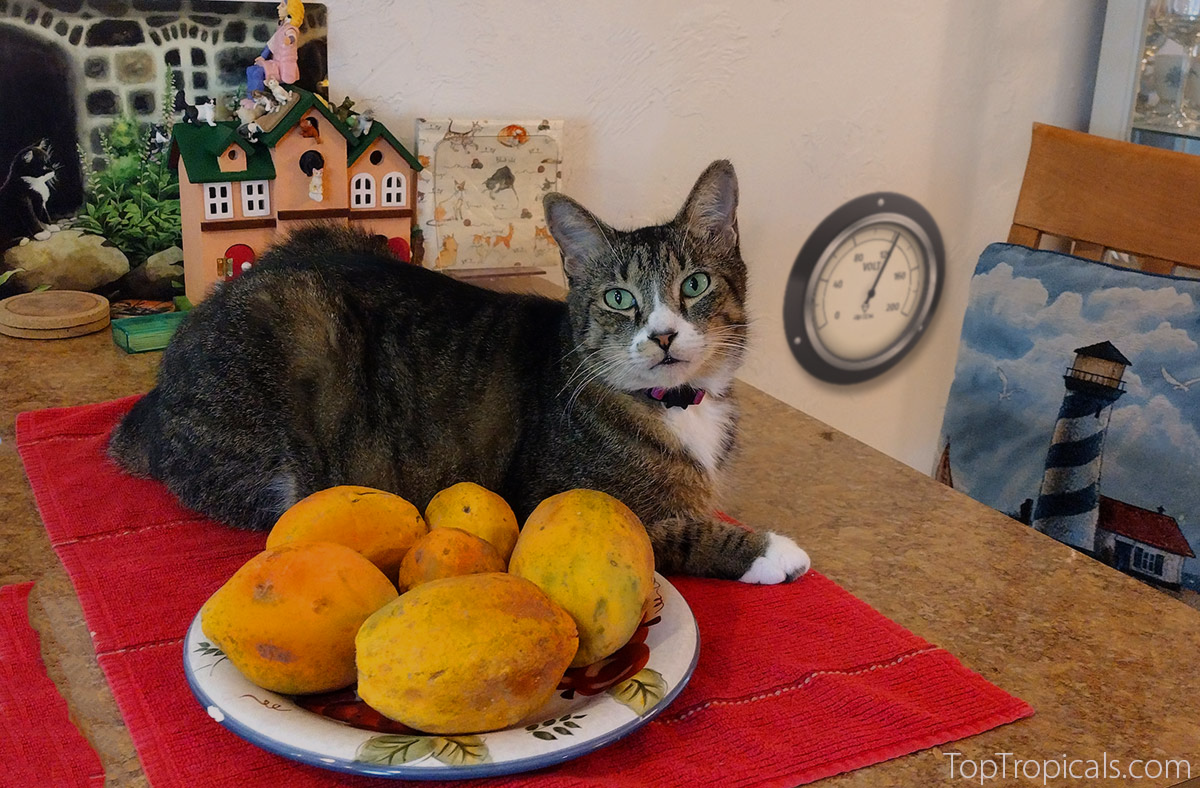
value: **120** V
